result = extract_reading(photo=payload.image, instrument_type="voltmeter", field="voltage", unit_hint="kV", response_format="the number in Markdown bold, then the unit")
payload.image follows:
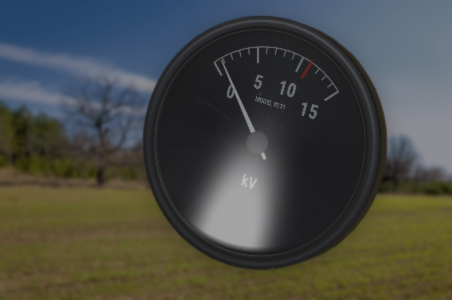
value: **1** kV
